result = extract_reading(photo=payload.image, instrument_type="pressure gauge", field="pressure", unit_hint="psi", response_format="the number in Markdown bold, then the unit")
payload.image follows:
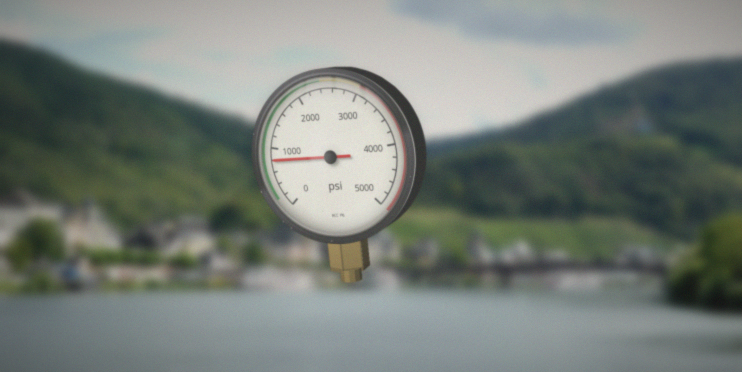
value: **800** psi
